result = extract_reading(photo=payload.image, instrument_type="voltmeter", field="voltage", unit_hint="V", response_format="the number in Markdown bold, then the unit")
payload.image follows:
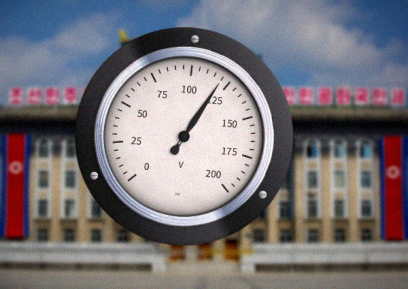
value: **120** V
